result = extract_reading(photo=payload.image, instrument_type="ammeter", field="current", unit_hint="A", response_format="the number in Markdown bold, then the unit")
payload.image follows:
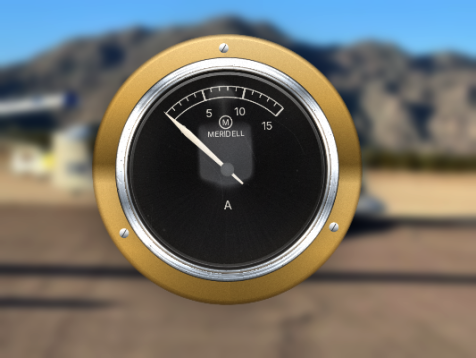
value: **0** A
